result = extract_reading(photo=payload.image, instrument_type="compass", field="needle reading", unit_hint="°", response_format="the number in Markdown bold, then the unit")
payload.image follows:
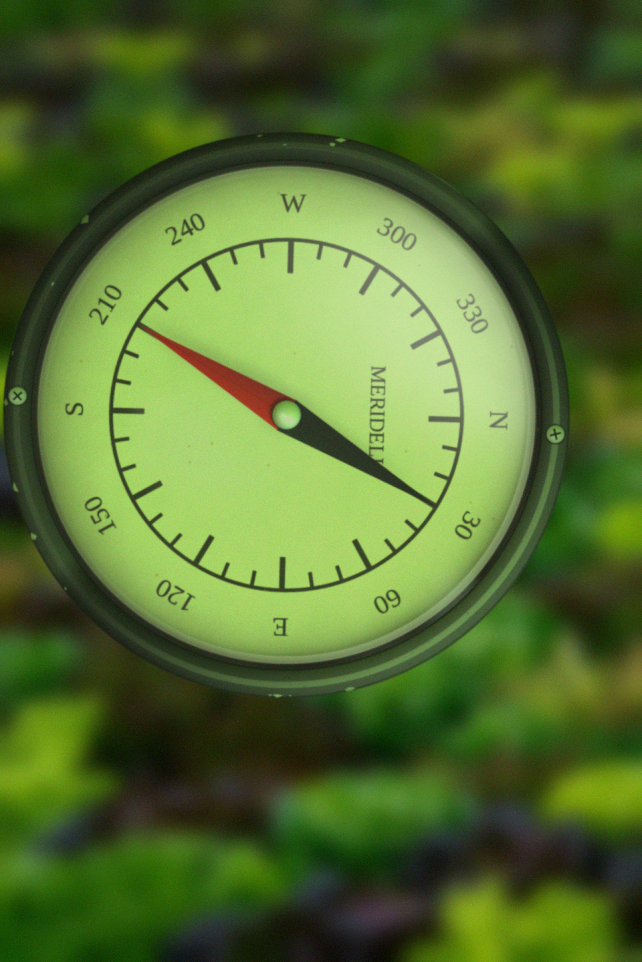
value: **210** °
